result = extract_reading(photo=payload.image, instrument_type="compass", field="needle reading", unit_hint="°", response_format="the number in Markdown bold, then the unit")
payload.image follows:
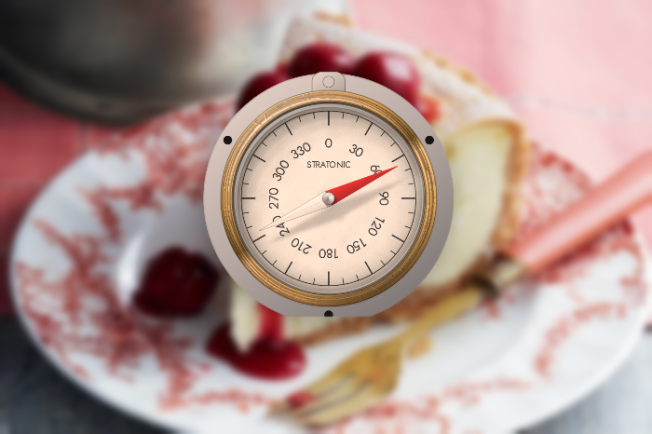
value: **65** °
